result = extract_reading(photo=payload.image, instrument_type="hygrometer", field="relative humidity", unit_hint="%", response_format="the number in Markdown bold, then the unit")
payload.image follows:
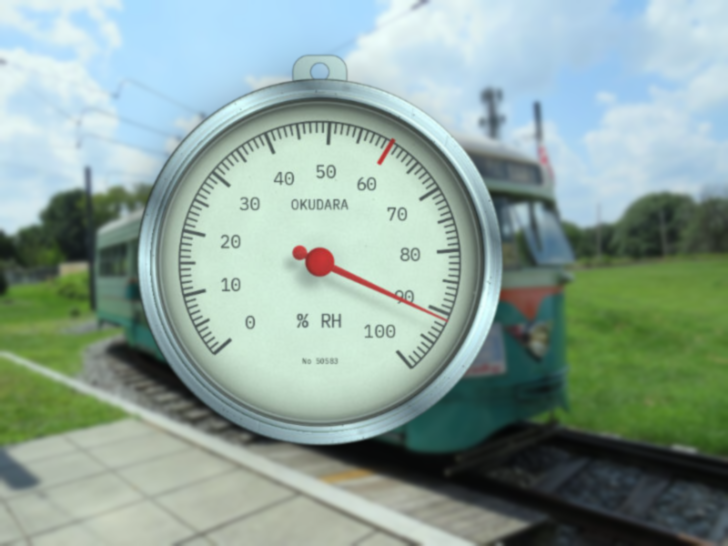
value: **91** %
